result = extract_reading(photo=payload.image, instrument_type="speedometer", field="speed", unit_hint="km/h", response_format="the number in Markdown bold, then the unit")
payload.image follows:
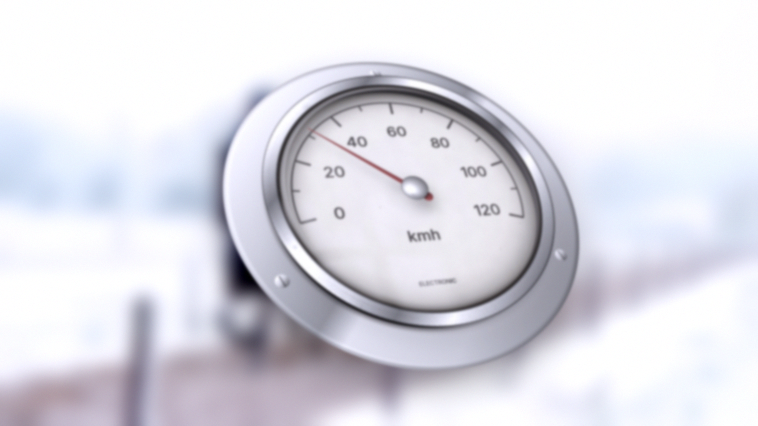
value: **30** km/h
